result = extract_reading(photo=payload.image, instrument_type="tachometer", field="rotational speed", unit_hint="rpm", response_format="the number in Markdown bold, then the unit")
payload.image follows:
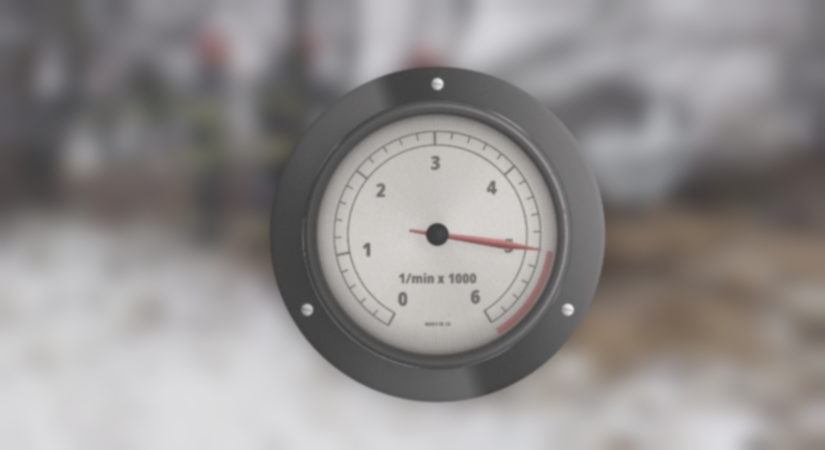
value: **5000** rpm
